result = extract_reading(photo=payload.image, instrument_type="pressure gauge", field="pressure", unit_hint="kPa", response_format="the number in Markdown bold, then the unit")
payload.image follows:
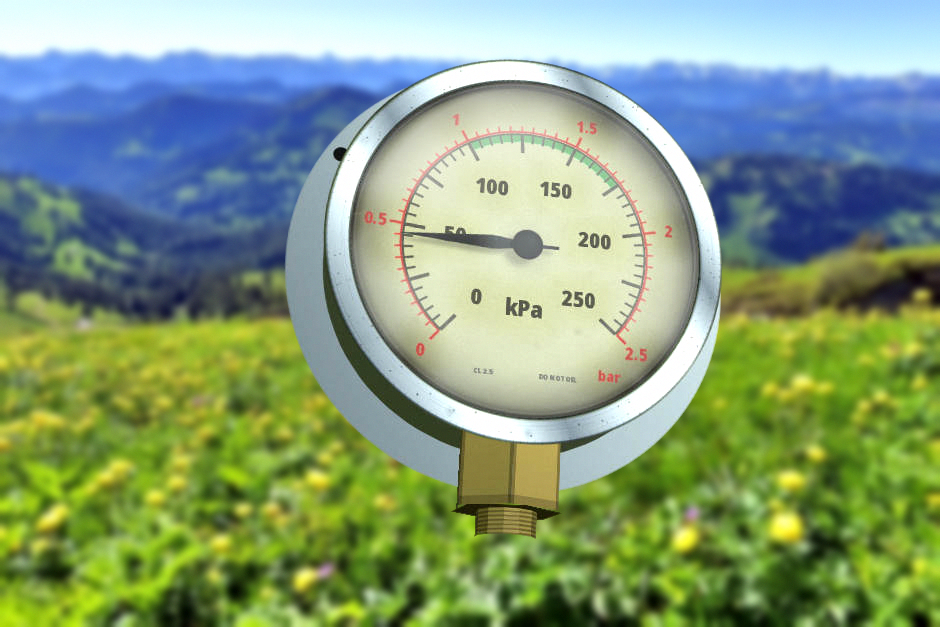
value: **45** kPa
